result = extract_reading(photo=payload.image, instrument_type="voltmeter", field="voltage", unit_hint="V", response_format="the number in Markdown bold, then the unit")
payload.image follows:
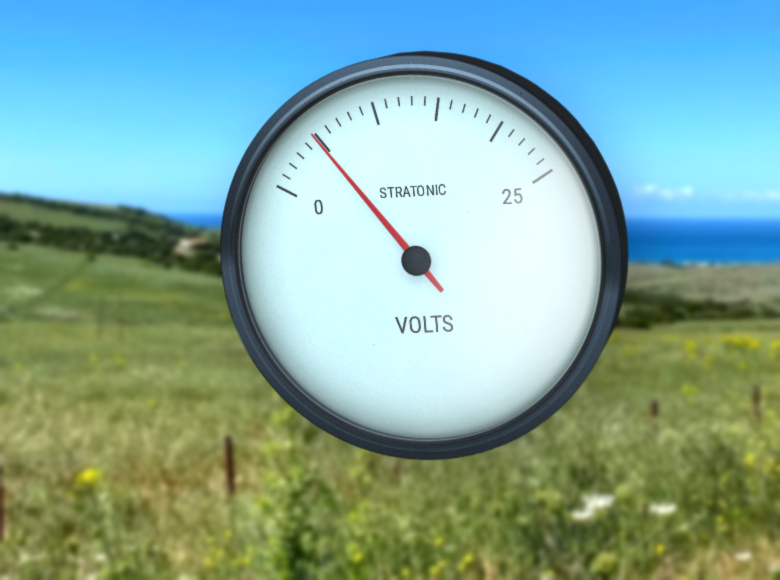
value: **5** V
